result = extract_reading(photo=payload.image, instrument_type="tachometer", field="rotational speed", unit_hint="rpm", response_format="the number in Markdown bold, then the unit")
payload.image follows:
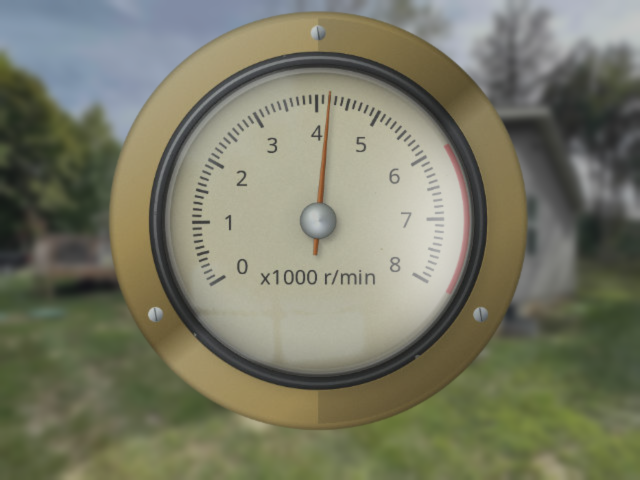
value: **4200** rpm
